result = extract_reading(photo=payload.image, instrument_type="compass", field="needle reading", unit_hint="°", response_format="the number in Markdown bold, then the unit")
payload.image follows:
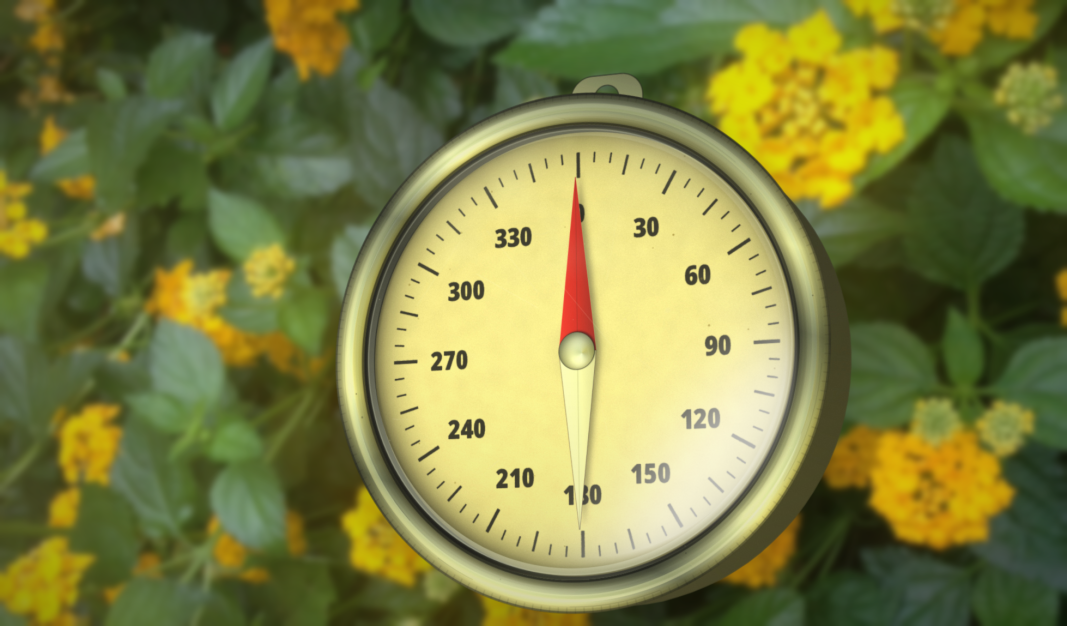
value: **0** °
